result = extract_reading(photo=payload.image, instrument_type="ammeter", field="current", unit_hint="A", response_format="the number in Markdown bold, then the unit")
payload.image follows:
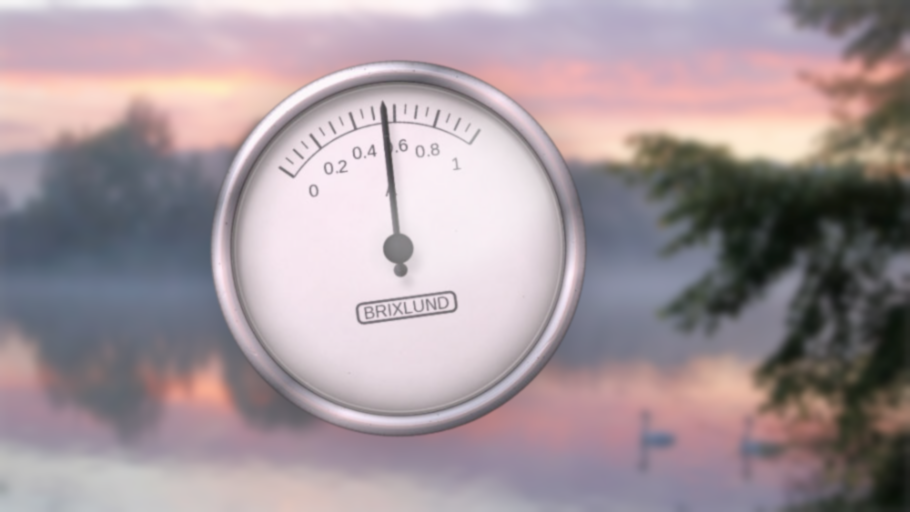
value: **0.55** A
